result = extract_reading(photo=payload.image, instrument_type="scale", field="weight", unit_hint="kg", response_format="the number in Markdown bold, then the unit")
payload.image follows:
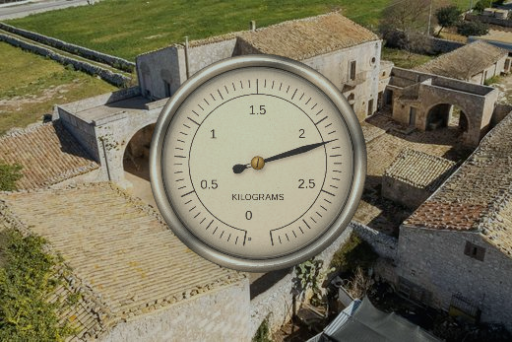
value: **2.15** kg
